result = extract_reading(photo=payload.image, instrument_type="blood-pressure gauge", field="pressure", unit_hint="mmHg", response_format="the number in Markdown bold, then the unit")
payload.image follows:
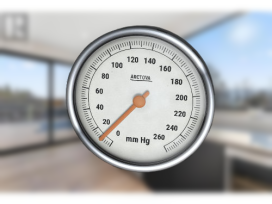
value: **10** mmHg
